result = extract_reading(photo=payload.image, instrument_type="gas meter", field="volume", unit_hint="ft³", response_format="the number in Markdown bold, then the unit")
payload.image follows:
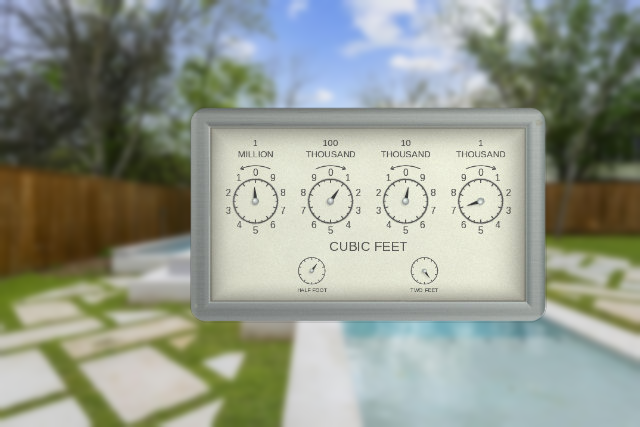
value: **9700** ft³
